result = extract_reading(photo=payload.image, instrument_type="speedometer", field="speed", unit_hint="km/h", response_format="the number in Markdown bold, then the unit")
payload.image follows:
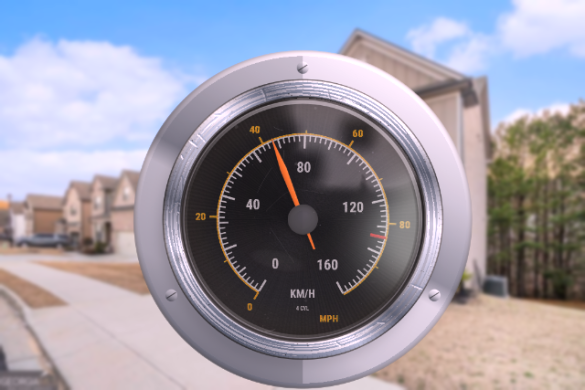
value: **68** km/h
